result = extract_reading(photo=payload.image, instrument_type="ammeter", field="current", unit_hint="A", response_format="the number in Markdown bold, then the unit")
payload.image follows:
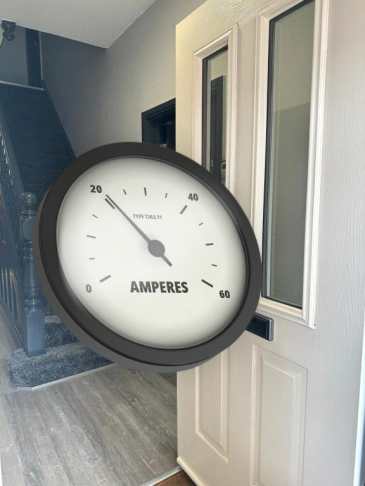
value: **20** A
